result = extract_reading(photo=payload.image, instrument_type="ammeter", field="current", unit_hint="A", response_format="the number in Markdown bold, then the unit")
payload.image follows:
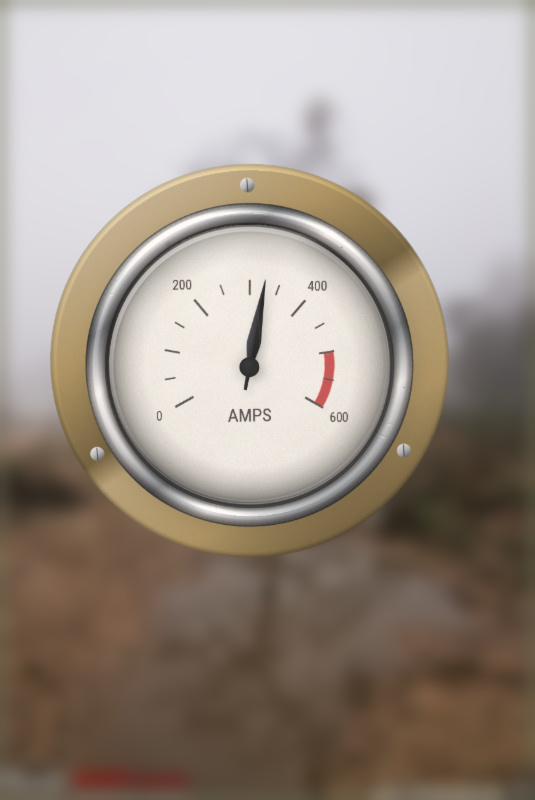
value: **325** A
